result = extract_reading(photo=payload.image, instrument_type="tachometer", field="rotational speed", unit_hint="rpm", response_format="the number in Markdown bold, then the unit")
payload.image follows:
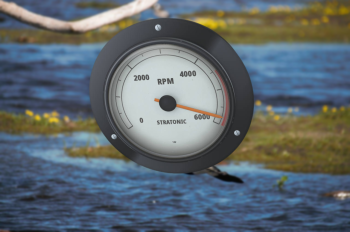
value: **5750** rpm
